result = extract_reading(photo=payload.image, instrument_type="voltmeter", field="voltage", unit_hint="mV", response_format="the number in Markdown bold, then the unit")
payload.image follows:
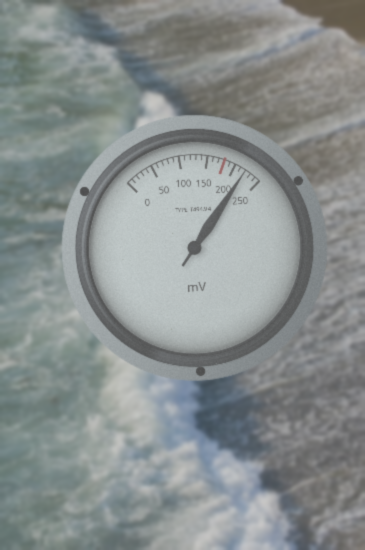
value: **220** mV
